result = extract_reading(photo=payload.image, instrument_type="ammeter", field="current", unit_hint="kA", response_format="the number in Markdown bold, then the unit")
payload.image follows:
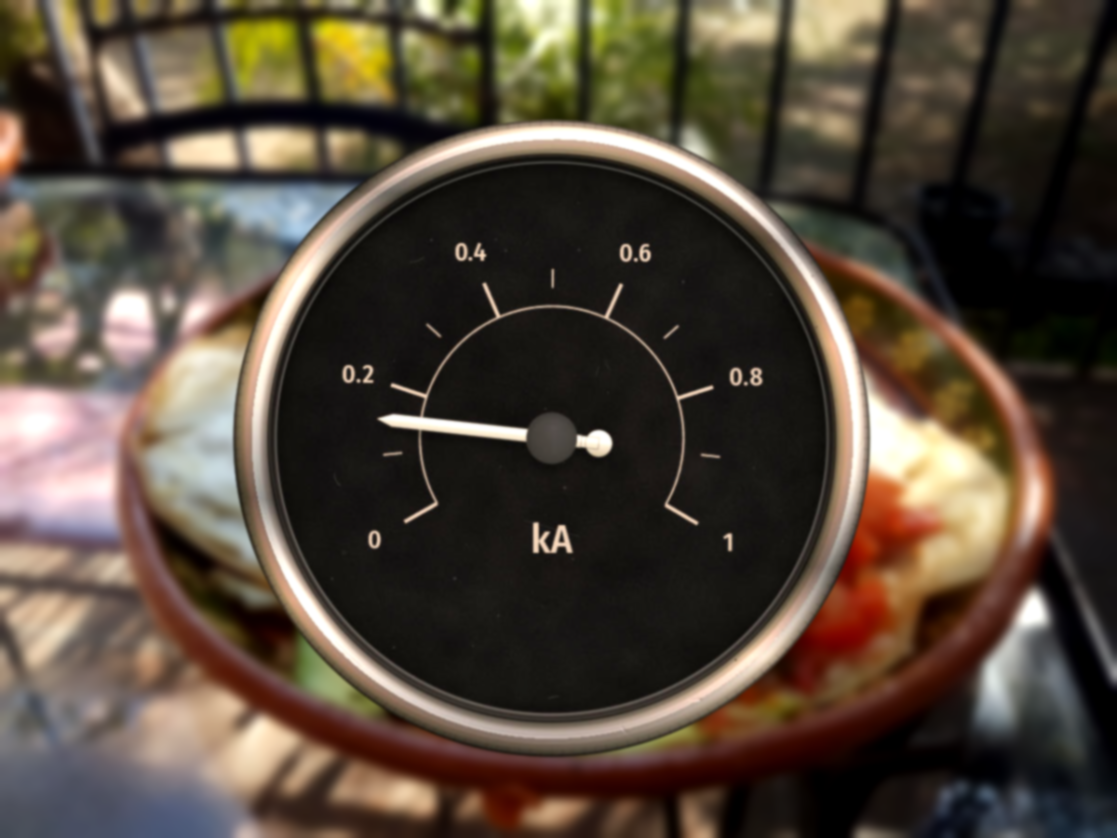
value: **0.15** kA
